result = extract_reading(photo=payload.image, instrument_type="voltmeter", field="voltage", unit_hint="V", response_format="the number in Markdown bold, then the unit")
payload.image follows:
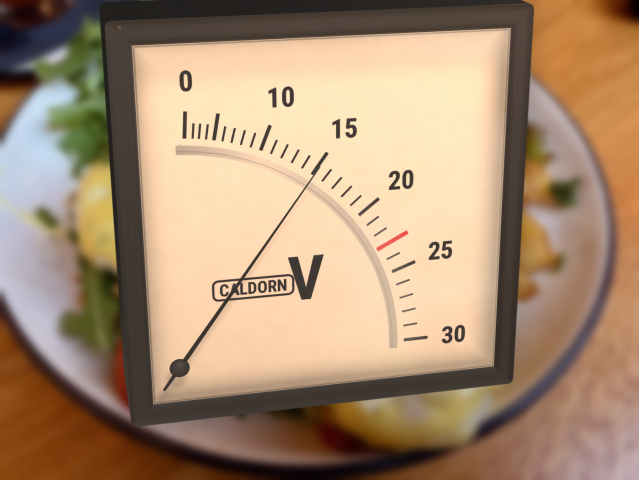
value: **15** V
